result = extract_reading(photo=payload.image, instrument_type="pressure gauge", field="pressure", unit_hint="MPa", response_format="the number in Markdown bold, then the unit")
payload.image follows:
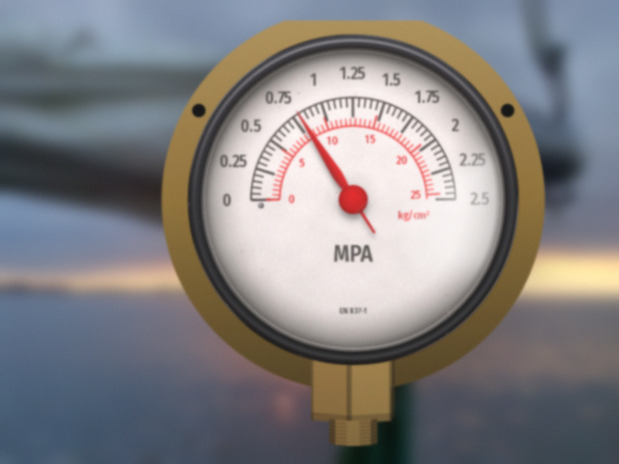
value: **0.8** MPa
